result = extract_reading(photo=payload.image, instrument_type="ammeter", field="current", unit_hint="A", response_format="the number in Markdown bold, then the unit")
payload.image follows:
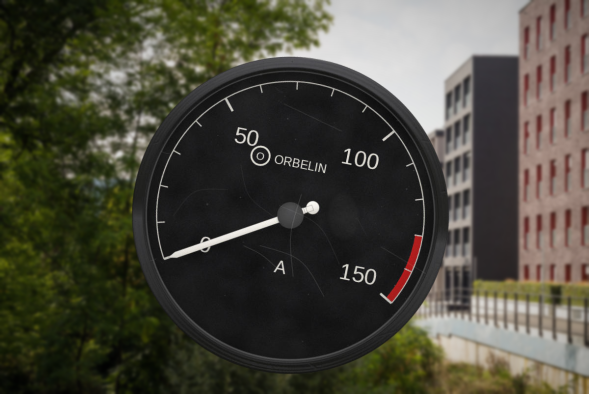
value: **0** A
